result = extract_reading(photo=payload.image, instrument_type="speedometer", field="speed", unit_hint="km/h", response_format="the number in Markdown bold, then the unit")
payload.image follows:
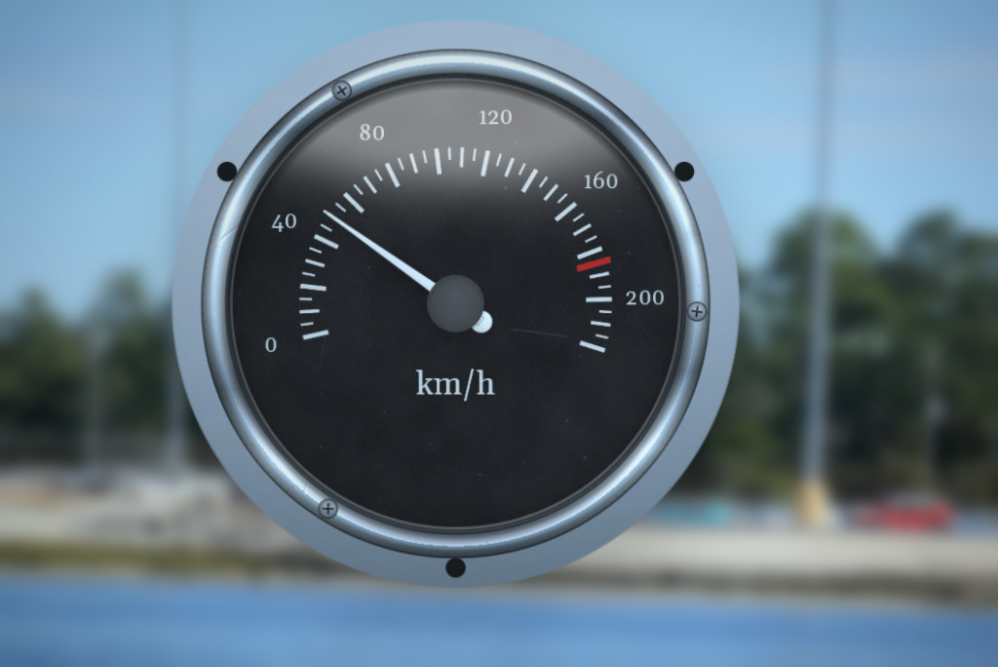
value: **50** km/h
